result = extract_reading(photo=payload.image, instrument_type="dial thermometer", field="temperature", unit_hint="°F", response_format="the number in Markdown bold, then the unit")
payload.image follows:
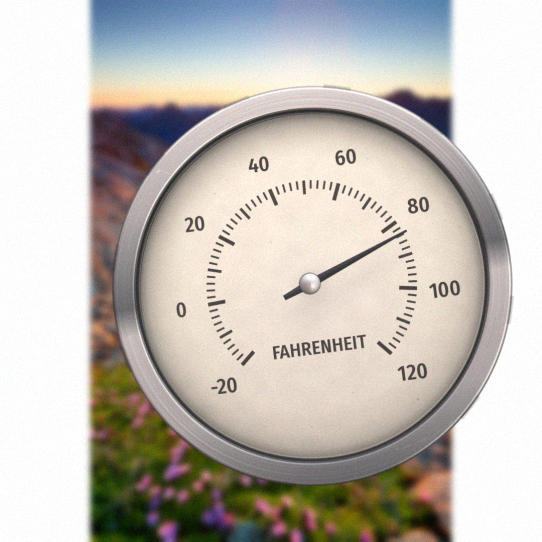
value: **84** °F
